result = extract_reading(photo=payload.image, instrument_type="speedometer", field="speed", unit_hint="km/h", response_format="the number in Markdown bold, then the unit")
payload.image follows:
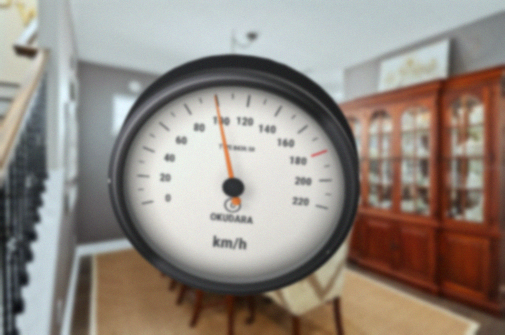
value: **100** km/h
